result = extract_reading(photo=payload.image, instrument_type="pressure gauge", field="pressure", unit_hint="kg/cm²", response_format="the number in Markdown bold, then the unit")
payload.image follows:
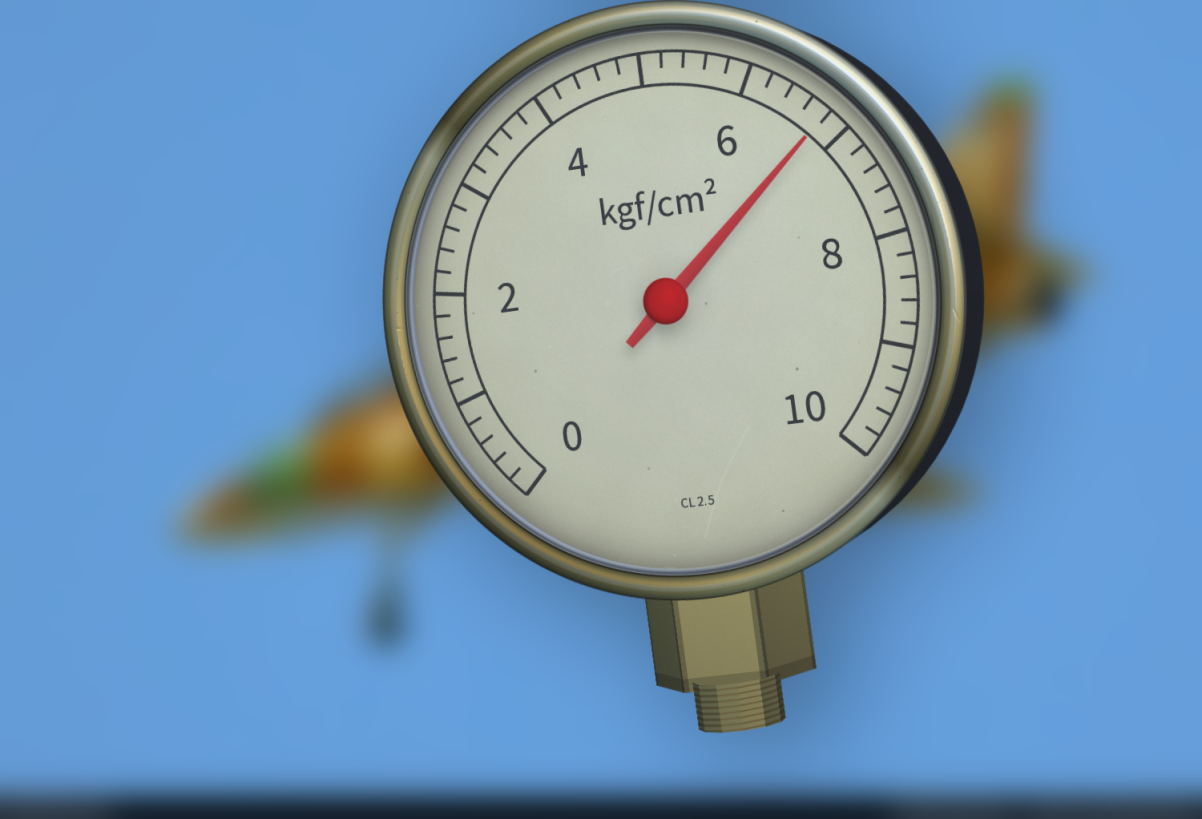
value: **6.8** kg/cm²
